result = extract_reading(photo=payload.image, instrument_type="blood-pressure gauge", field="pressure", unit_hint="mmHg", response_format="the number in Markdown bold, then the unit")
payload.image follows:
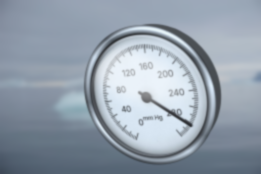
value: **280** mmHg
